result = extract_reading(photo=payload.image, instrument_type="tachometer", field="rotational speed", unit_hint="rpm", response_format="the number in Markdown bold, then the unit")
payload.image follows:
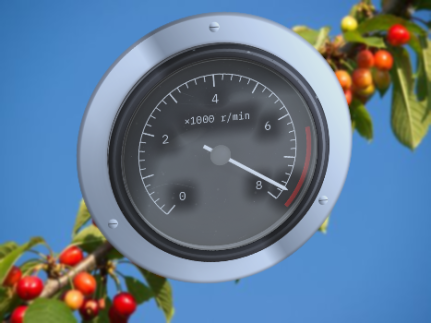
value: **7700** rpm
